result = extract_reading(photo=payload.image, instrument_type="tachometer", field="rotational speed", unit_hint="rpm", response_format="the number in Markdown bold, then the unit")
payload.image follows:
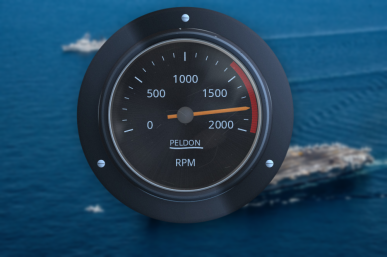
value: **1800** rpm
